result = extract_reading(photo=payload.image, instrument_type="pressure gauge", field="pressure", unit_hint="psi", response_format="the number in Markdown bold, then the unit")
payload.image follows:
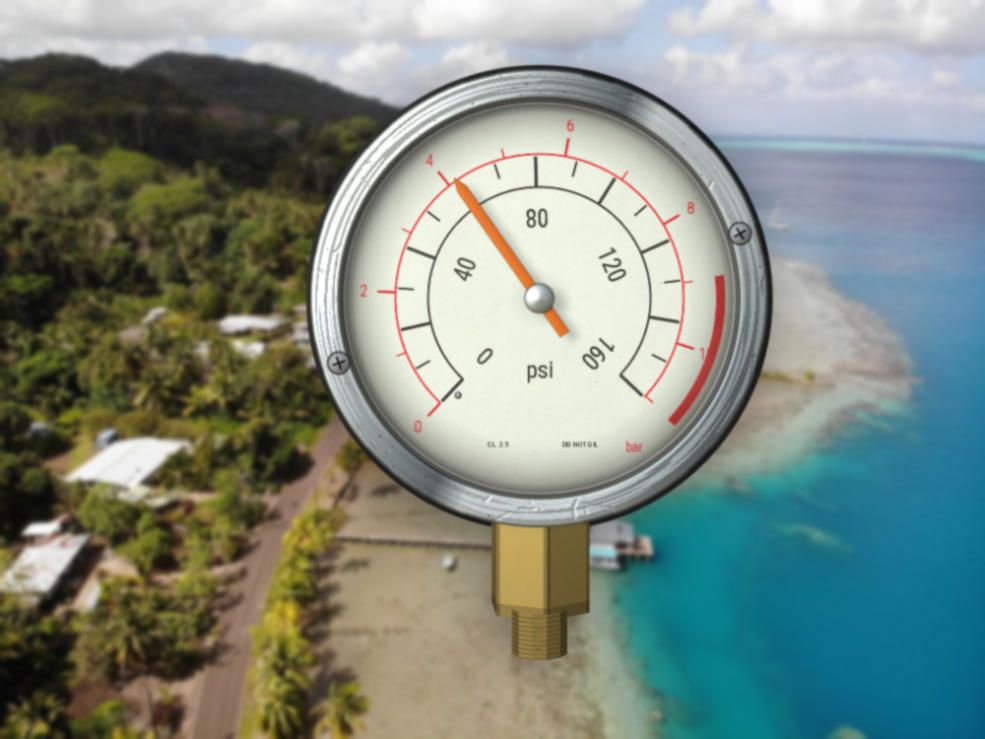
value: **60** psi
